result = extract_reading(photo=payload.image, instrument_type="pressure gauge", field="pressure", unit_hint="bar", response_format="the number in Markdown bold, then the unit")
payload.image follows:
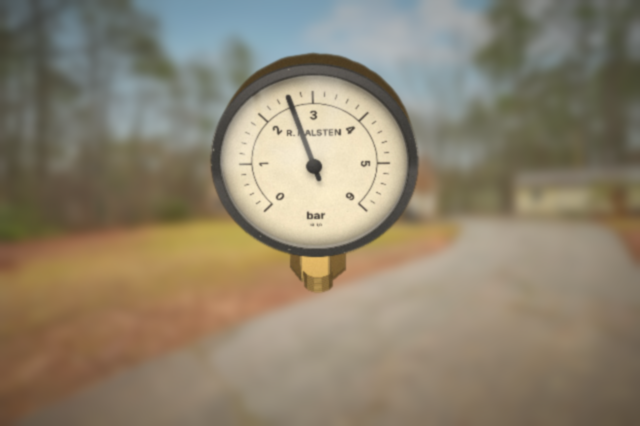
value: **2.6** bar
